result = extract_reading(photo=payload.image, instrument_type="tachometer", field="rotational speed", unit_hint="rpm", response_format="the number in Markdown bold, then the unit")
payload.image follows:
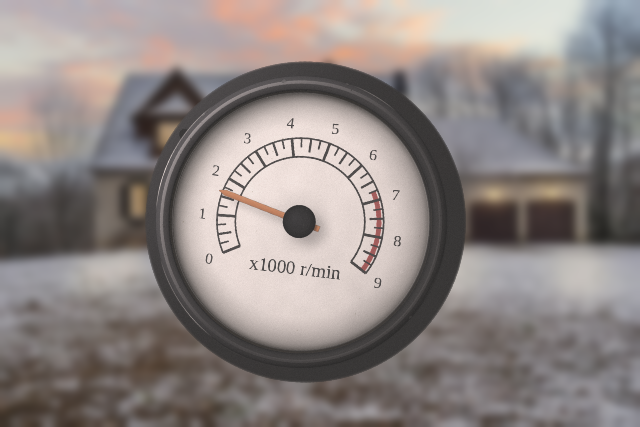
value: **1625** rpm
